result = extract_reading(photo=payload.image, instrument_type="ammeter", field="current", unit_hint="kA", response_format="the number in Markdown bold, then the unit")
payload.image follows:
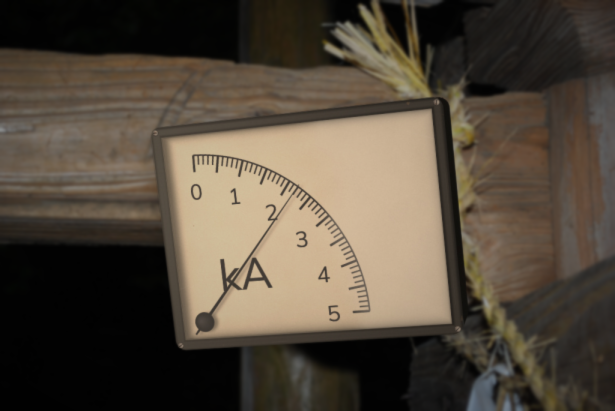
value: **2.2** kA
